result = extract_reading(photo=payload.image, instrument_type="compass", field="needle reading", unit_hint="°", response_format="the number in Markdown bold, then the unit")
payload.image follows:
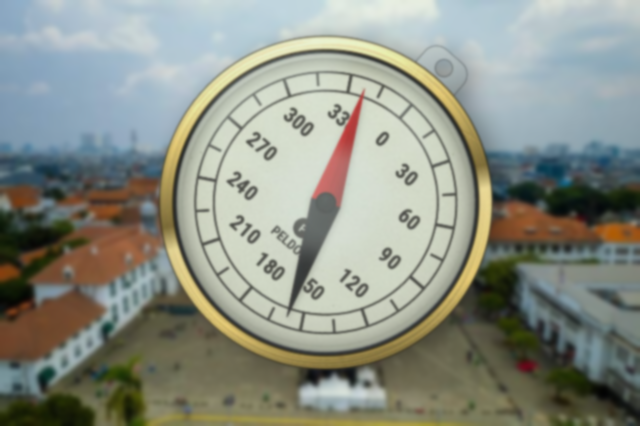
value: **337.5** °
